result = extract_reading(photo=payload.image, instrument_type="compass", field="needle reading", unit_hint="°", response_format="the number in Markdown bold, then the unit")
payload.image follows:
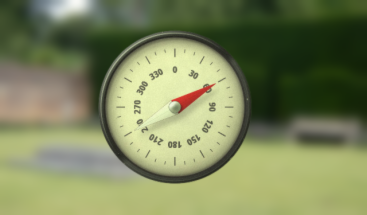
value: **60** °
